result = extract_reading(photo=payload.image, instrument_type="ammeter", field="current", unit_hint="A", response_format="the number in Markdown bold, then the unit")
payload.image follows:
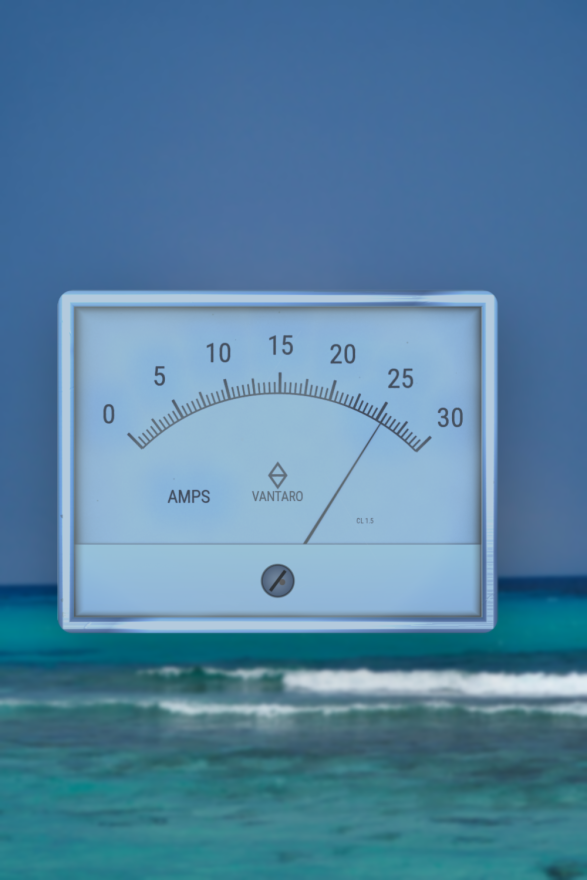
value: **25.5** A
